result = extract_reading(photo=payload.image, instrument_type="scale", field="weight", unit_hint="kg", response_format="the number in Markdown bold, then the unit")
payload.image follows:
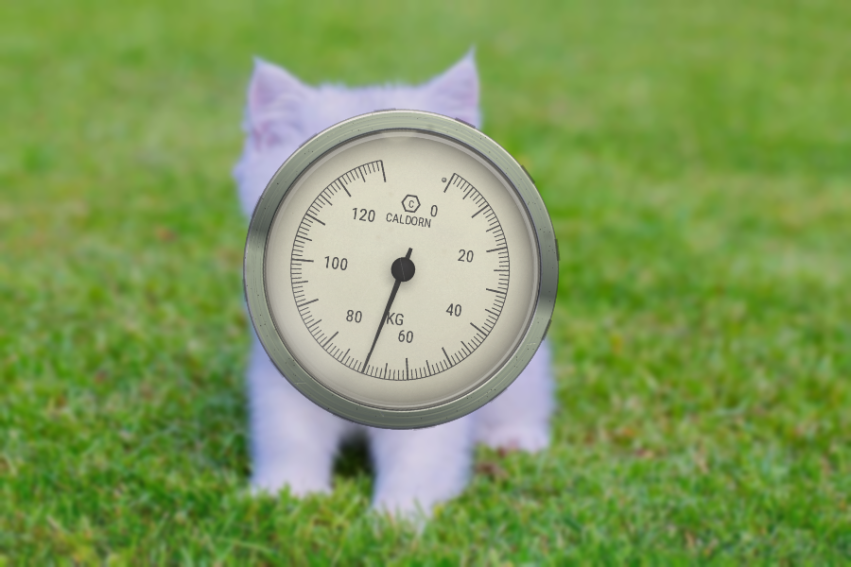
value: **70** kg
